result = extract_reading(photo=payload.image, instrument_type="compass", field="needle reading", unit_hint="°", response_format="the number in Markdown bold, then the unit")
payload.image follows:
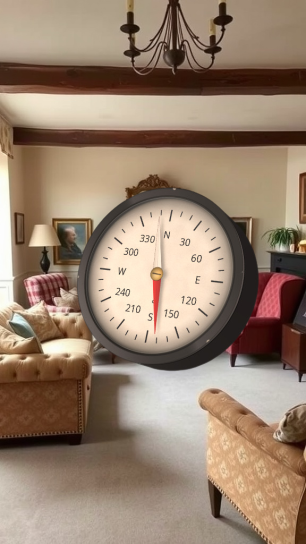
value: **170** °
